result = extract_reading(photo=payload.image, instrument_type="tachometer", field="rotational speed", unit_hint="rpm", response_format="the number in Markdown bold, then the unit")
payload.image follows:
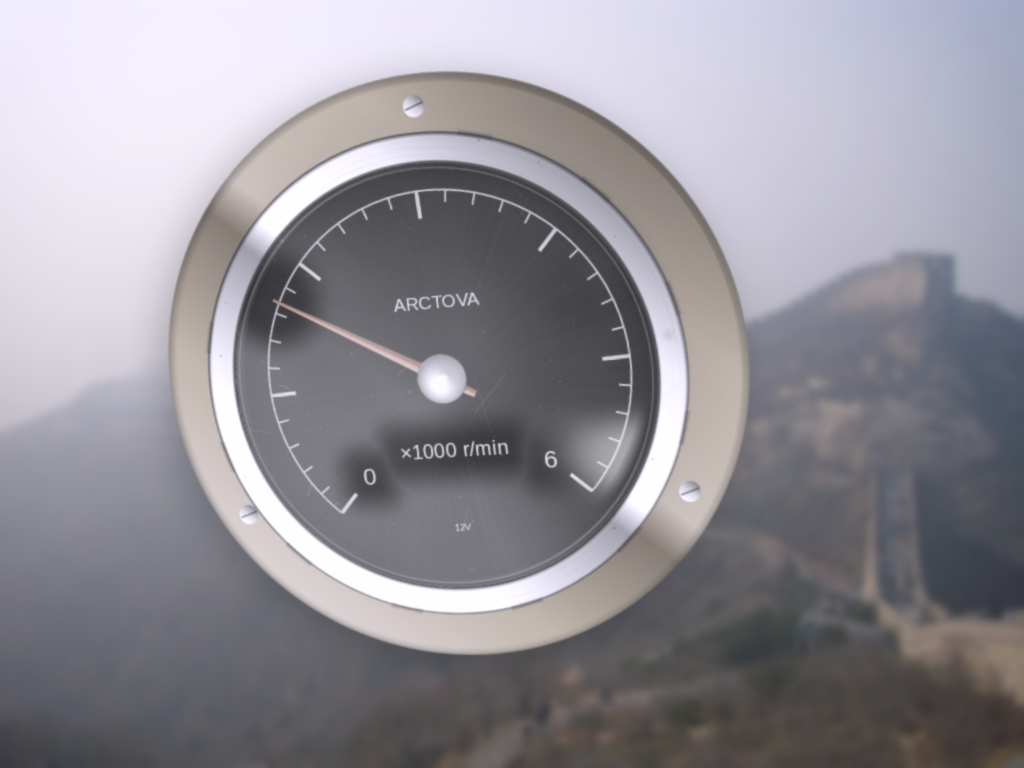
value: **1700** rpm
